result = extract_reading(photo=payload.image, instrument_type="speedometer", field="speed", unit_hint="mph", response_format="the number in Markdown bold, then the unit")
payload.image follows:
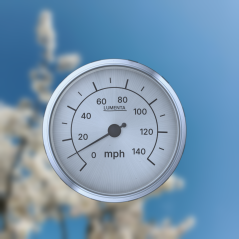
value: **10** mph
